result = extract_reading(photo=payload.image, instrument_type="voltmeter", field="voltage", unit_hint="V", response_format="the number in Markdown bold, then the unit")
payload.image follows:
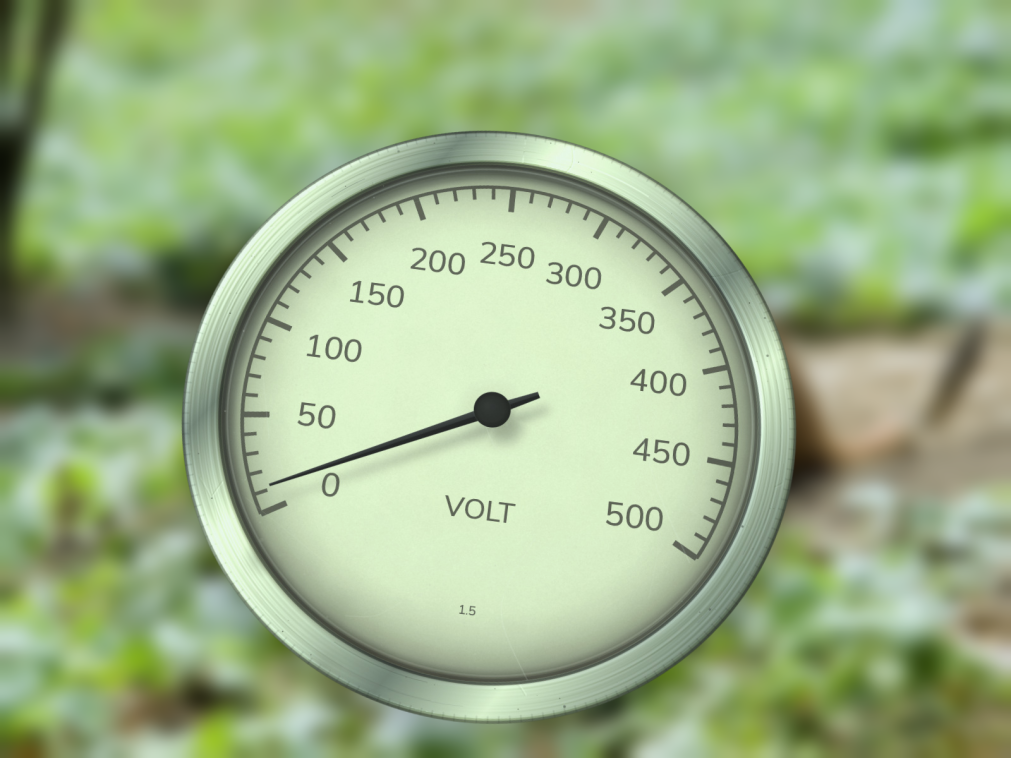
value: **10** V
